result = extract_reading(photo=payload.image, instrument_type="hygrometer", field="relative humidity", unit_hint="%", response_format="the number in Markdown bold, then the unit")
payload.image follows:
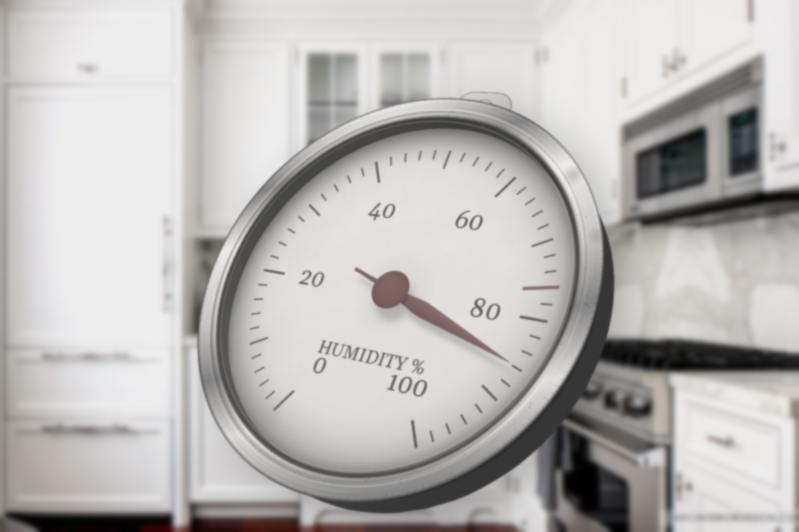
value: **86** %
